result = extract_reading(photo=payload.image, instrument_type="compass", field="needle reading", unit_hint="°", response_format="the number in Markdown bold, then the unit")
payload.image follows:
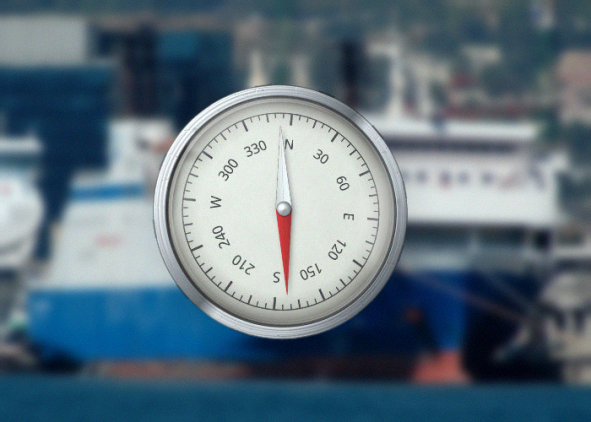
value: **172.5** °
